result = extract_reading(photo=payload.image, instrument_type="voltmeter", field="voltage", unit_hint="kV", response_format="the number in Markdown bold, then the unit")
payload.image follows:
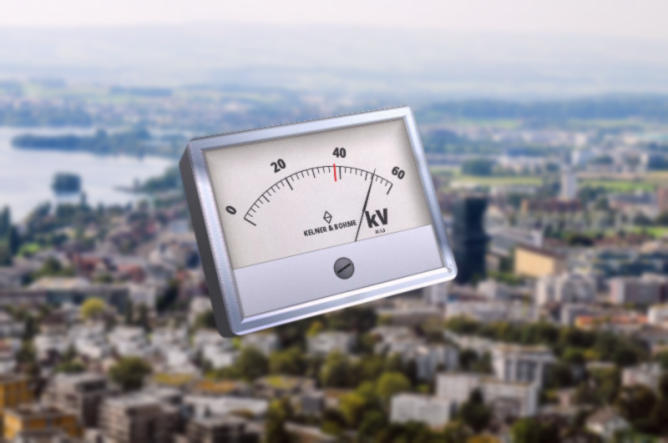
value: **52** kV
